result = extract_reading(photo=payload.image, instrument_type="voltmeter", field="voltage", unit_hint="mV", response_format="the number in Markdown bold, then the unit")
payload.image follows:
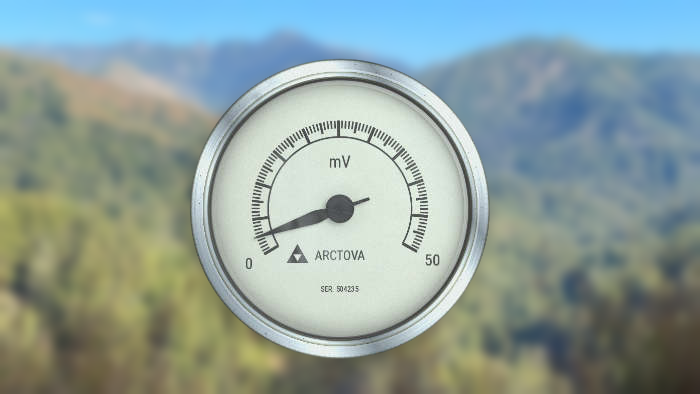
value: **2.5** mV
